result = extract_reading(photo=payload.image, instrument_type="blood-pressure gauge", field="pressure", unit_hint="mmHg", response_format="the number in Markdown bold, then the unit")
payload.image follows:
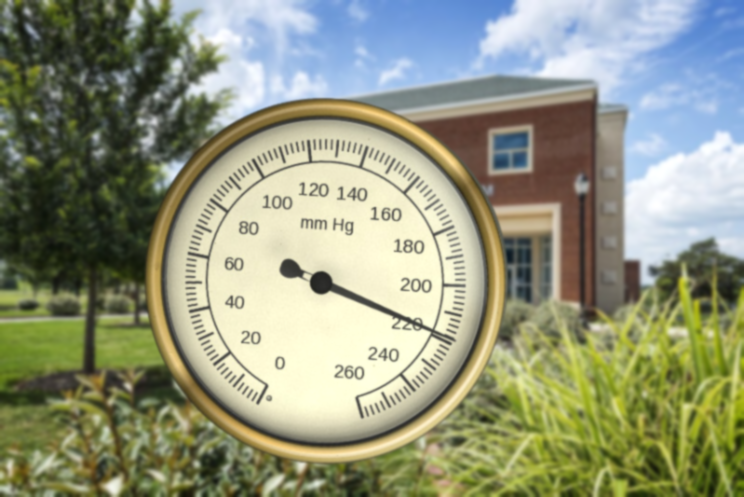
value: **218** mmHg
